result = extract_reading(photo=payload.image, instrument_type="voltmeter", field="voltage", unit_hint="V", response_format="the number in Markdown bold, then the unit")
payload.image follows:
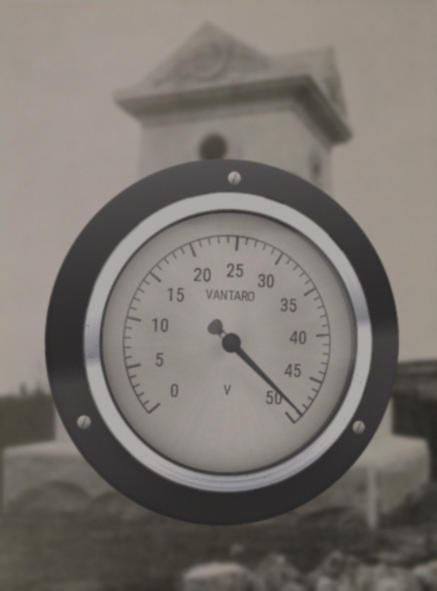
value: **49** V
